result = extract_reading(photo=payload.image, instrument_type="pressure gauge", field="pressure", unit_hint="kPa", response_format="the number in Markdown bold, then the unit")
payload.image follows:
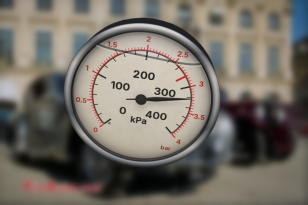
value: **320** kPa
